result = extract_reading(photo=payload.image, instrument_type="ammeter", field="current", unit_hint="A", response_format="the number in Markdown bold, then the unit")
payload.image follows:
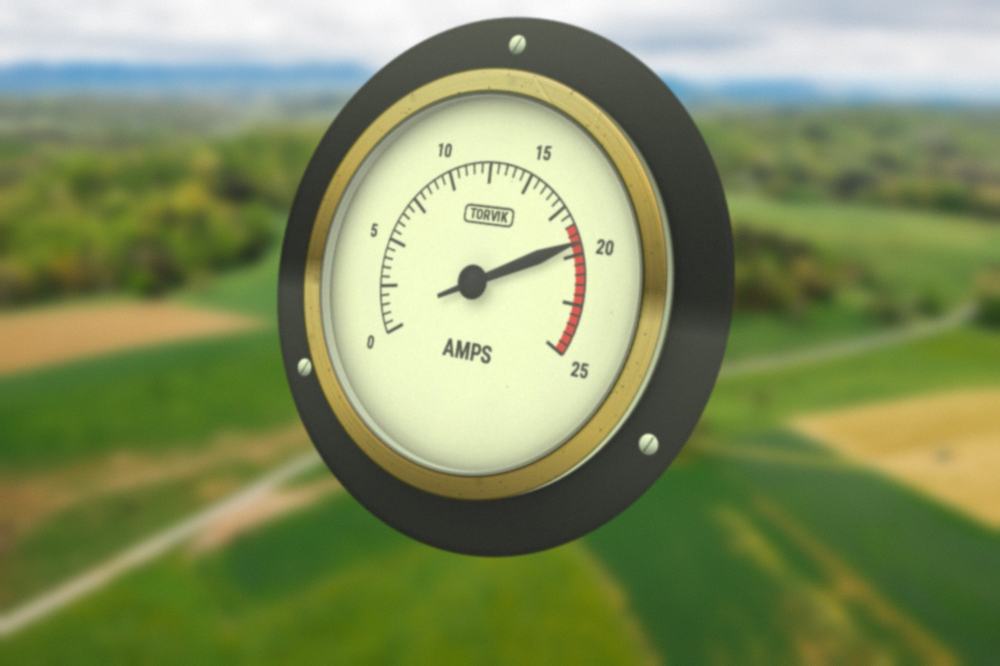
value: **19.5** A
